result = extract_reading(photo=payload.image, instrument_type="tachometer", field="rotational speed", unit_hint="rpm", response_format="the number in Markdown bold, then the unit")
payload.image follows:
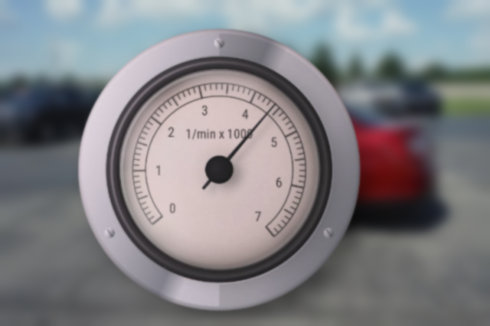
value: **4400** rpm
